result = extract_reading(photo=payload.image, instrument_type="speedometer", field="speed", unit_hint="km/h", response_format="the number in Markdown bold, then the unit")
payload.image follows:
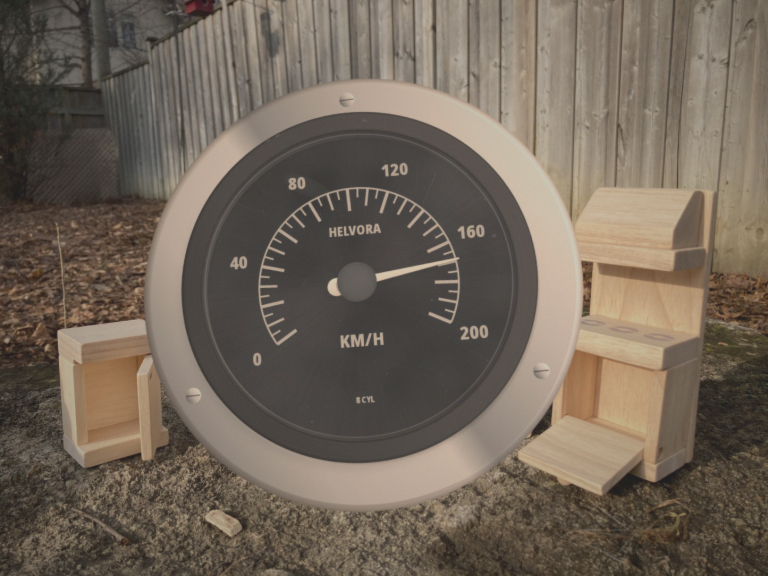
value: **170** km/h
